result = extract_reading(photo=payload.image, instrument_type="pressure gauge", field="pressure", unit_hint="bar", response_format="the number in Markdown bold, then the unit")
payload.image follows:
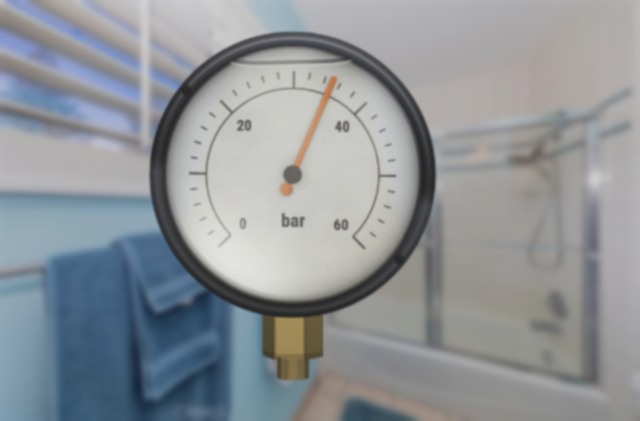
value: **35** bar
